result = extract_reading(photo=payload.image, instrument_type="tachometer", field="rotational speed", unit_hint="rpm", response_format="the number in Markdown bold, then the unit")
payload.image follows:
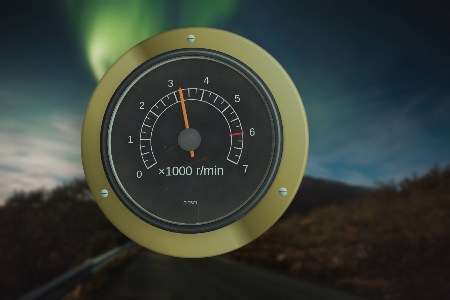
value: **3250** rpm
